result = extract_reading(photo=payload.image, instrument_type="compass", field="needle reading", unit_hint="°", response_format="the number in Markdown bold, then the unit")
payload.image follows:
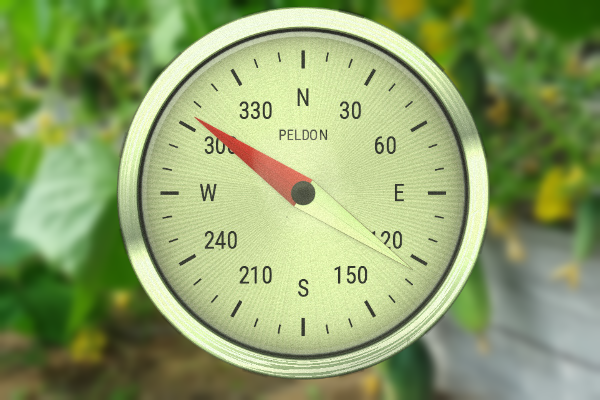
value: **305** °
